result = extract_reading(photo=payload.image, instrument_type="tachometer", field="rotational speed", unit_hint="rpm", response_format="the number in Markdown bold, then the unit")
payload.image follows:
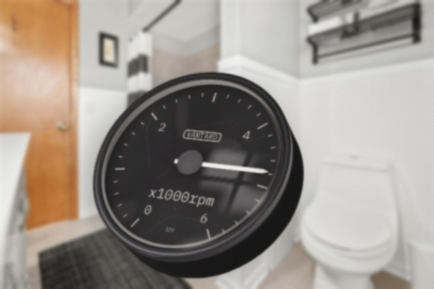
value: **4800** rpm
